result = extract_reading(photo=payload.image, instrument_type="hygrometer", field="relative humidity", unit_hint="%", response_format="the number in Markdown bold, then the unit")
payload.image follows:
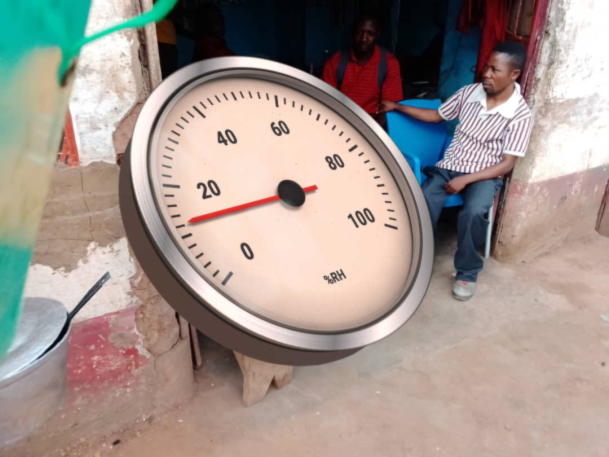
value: **12** %
